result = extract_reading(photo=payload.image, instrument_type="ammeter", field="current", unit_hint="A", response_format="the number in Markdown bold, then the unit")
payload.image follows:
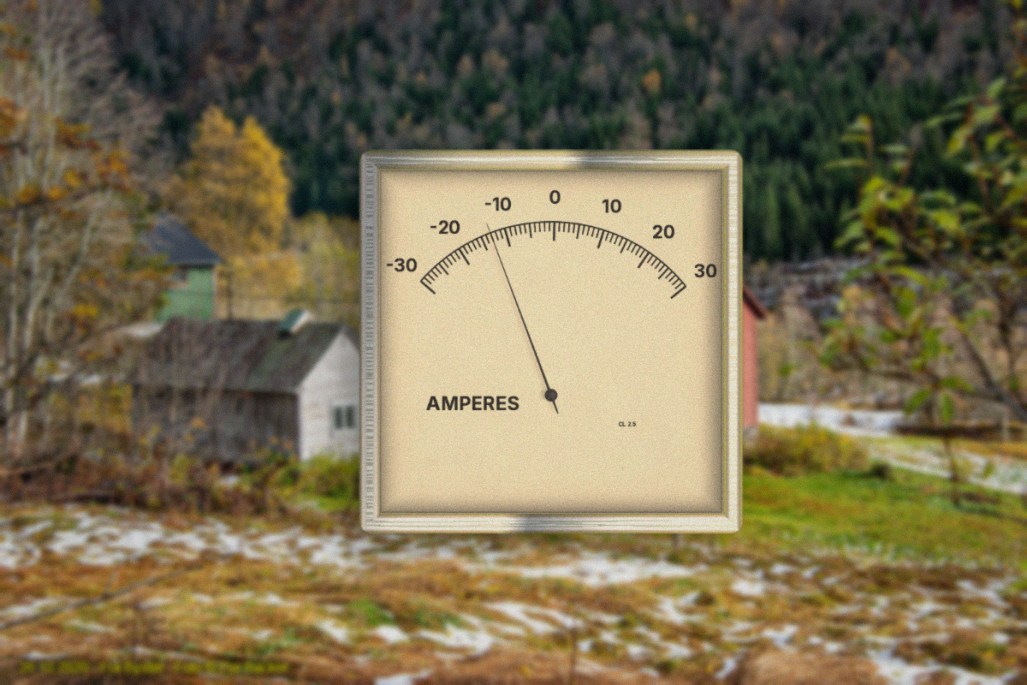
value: **-13** A
